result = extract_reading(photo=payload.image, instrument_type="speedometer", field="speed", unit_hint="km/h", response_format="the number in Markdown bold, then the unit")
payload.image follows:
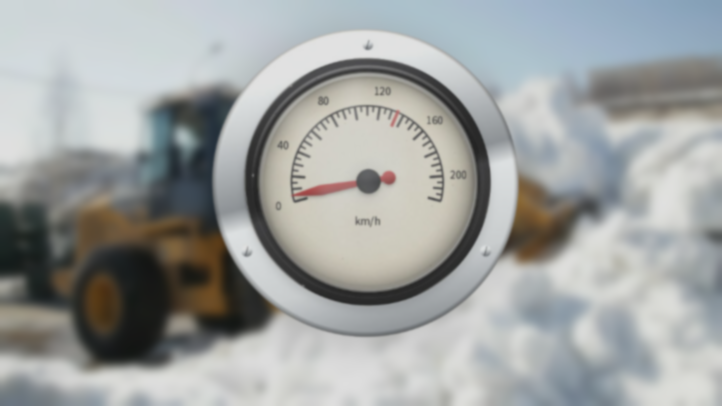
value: **5** km/h
